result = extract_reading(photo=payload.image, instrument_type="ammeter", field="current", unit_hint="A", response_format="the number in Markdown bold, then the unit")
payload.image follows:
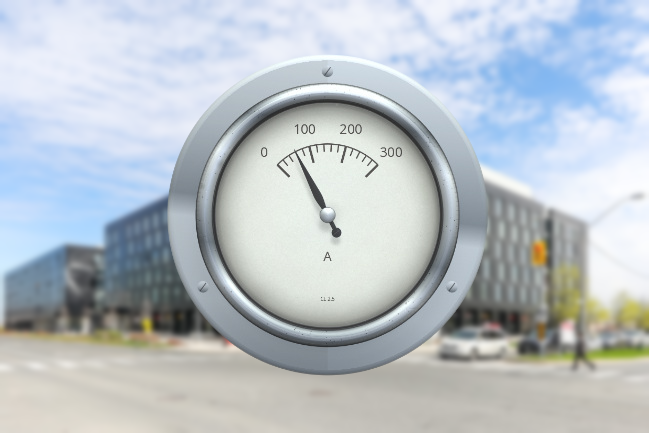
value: **60** A
